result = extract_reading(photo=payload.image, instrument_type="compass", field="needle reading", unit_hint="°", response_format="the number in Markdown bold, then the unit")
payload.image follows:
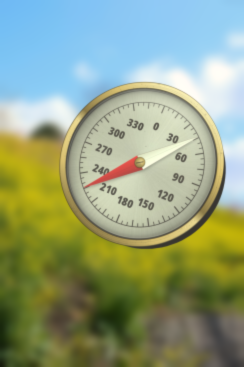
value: **225** °
